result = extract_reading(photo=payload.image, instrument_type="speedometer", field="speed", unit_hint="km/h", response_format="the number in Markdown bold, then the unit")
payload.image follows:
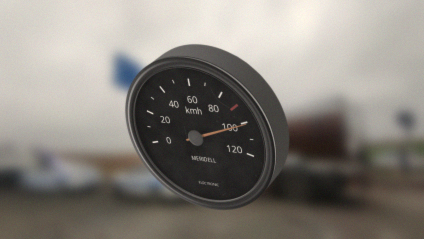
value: **100** km/h
